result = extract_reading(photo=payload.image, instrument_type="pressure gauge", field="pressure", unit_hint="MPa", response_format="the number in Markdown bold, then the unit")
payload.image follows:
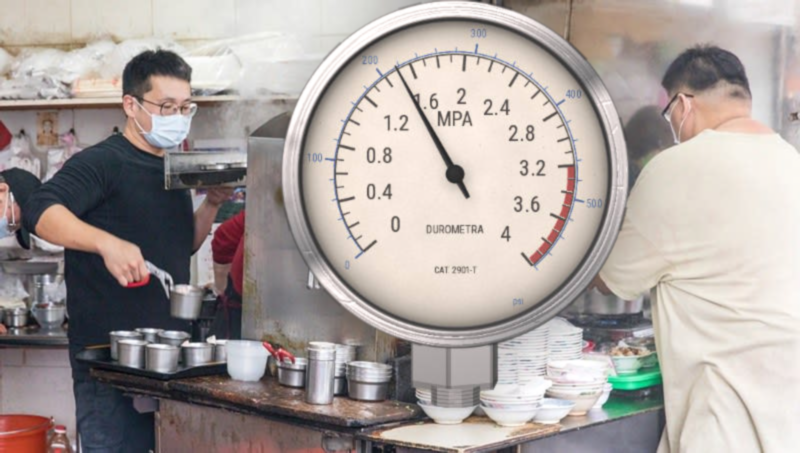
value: **1.5** MPa
